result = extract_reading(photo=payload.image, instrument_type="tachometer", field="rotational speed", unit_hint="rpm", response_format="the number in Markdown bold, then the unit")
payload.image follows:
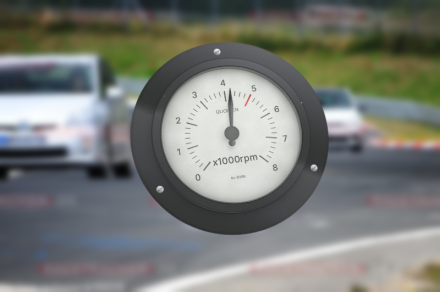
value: **4200** rpm
